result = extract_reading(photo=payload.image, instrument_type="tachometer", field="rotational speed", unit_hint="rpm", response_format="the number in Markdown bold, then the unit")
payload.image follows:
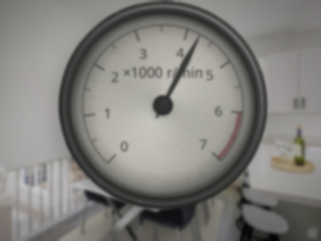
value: **4250** rpm
